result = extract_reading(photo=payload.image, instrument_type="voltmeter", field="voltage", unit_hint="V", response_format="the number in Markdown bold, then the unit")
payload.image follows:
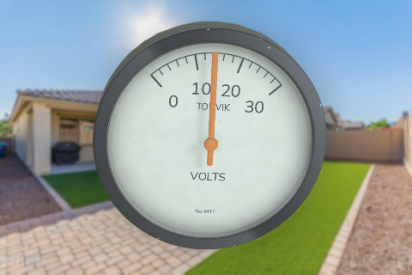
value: **14** V
